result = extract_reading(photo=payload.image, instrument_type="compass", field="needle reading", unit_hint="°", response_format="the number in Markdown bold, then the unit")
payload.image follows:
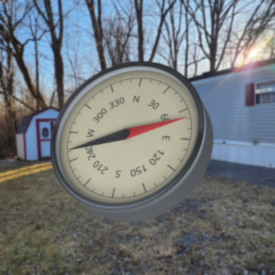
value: **70** °
